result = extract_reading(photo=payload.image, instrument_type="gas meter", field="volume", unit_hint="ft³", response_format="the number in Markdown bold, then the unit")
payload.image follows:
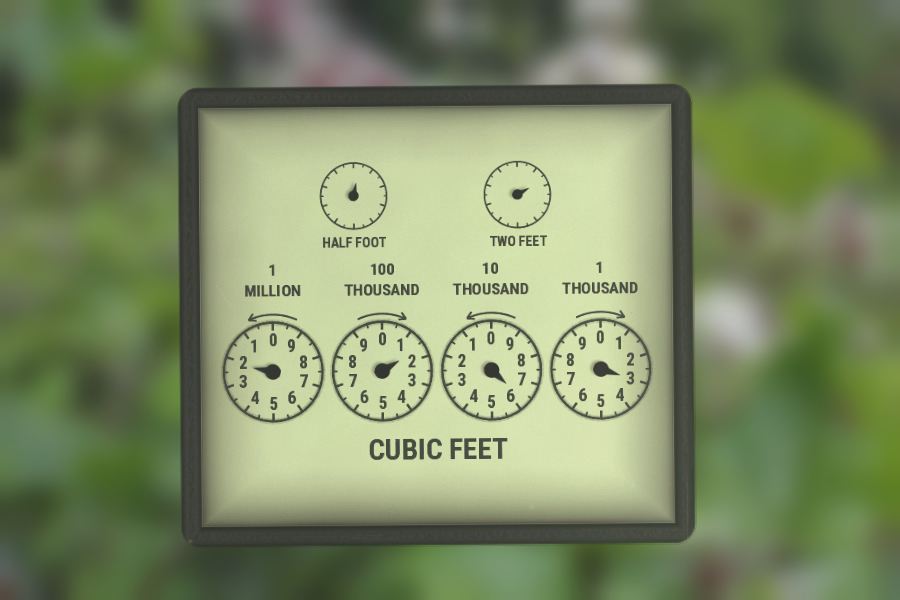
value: **216300** ft³
